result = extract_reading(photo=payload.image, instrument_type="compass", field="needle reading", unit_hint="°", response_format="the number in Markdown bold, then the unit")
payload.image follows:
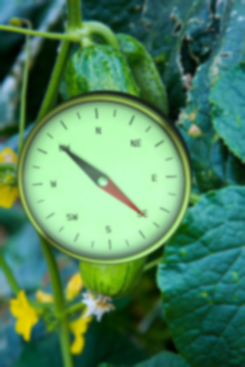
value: **135** °
